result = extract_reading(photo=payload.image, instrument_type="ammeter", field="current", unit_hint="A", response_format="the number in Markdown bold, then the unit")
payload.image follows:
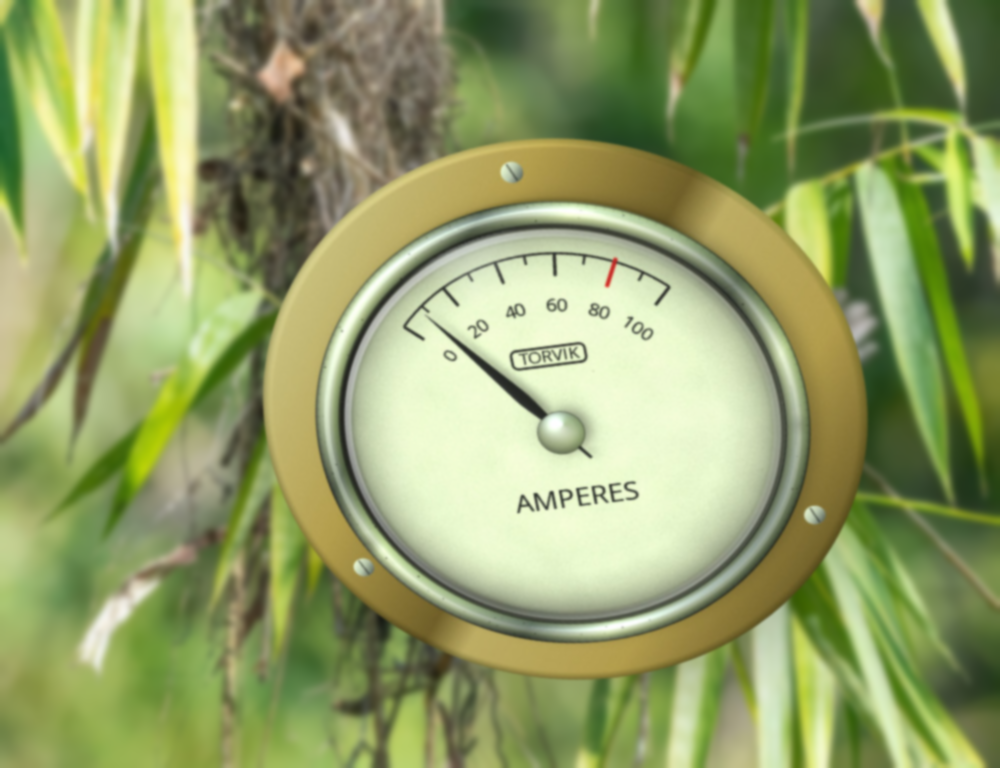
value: **10** A
